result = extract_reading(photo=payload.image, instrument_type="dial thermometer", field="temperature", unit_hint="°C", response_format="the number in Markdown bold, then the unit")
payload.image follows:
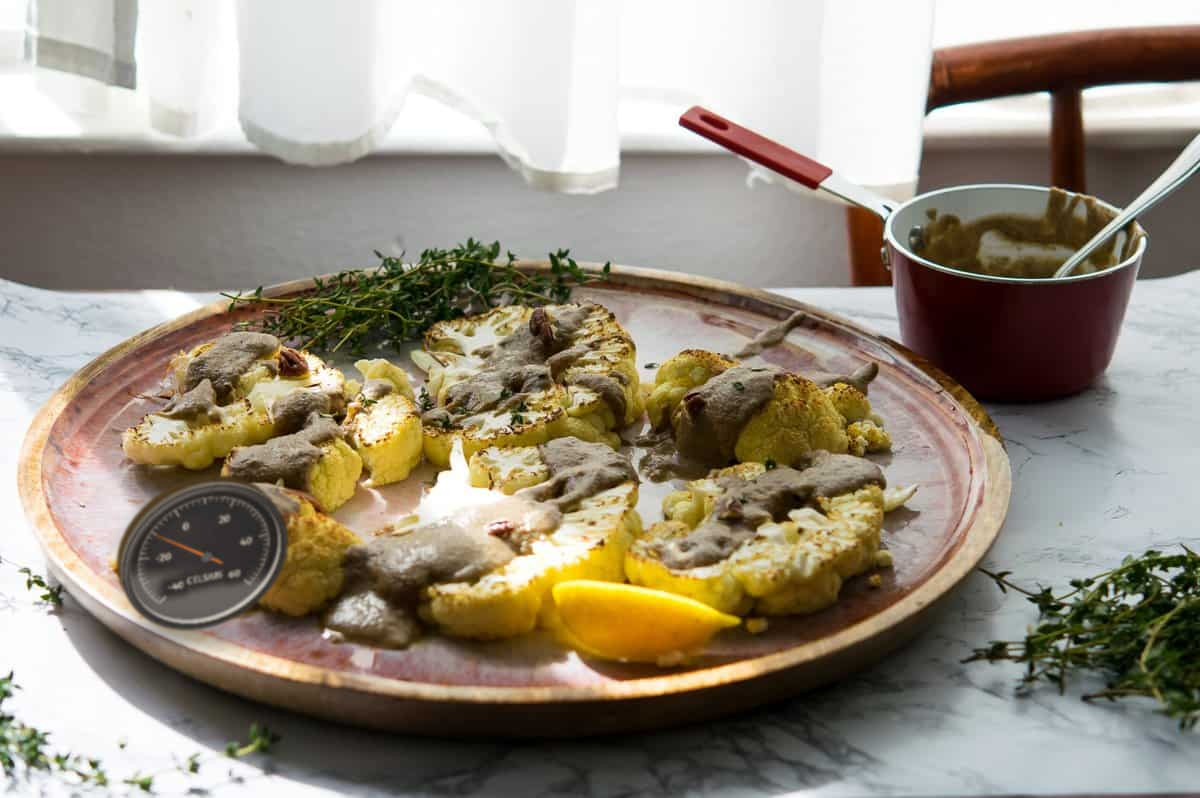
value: **-10** °C
